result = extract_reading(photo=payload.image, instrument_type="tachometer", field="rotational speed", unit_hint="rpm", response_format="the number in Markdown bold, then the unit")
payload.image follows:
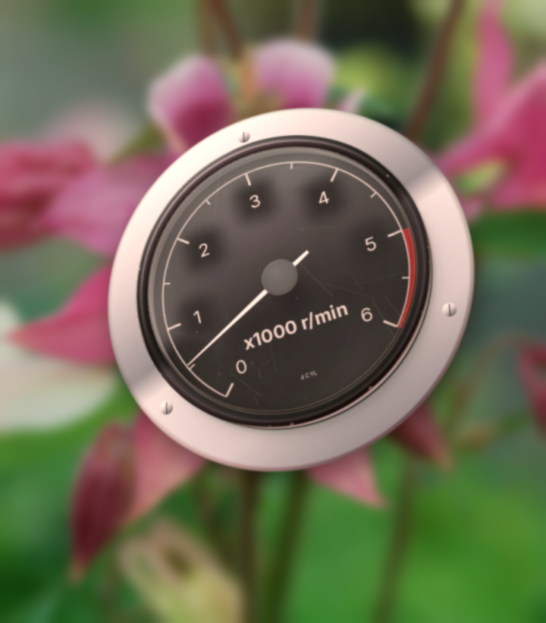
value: **500** rpm
